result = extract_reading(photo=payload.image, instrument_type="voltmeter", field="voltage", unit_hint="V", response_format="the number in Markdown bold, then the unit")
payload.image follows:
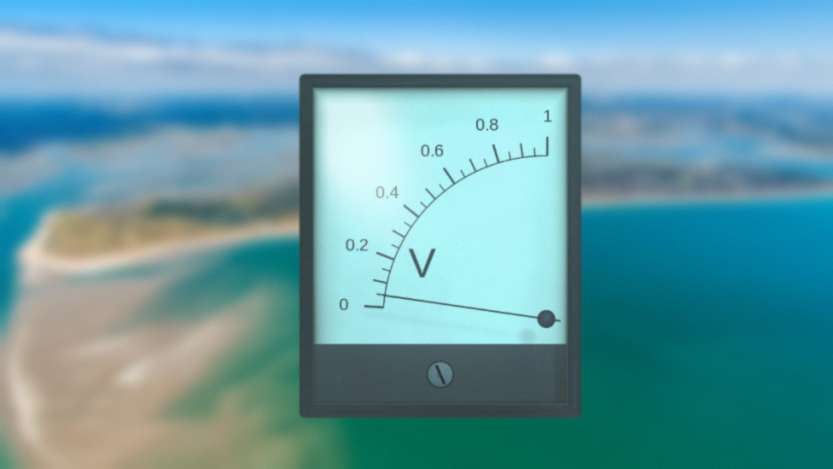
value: **0.05** V
